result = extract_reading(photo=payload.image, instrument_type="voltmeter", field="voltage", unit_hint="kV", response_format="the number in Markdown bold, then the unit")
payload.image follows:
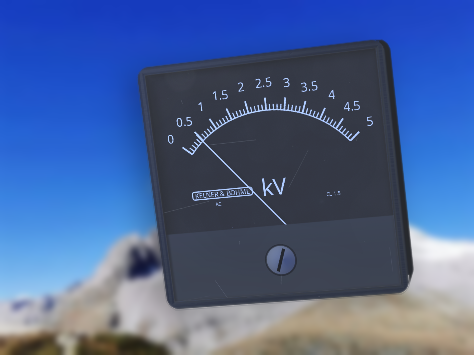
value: **0.5** kV
